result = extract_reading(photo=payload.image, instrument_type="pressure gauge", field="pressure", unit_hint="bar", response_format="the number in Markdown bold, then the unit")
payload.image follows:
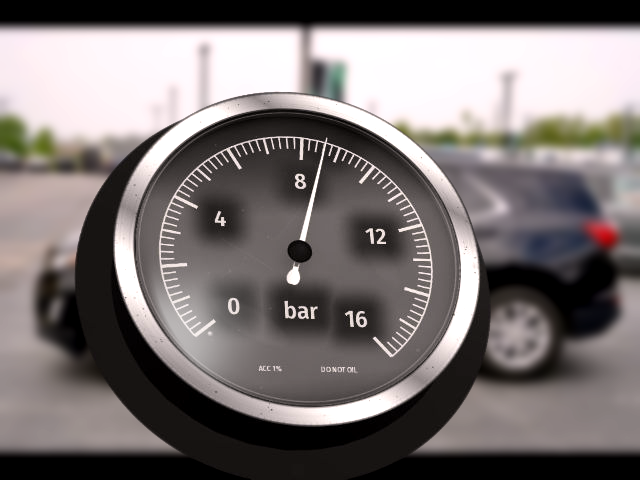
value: **8.6** bar
